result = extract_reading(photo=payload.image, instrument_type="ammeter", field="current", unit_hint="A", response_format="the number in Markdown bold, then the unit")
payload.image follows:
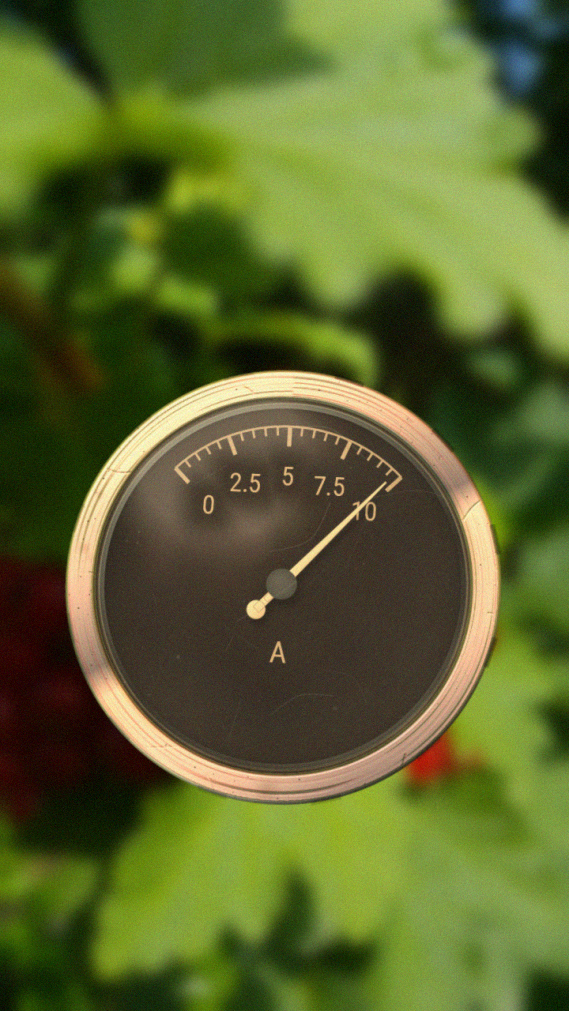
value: **9.75** A
